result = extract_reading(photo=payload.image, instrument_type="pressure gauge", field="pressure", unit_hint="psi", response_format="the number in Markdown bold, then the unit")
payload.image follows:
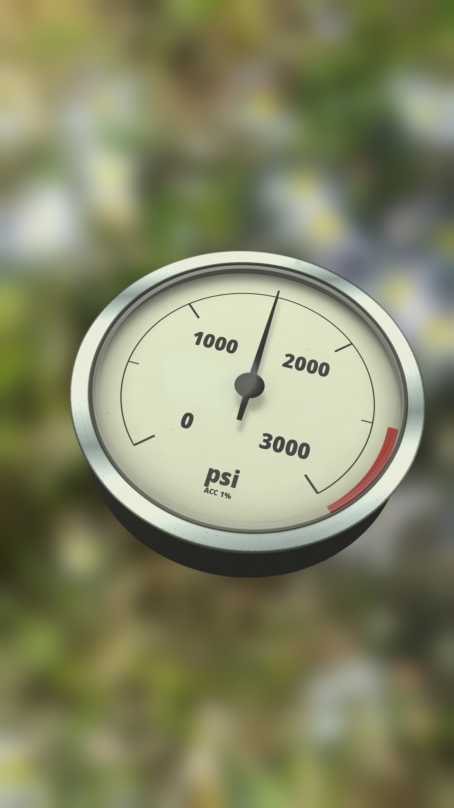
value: **1500** psi
